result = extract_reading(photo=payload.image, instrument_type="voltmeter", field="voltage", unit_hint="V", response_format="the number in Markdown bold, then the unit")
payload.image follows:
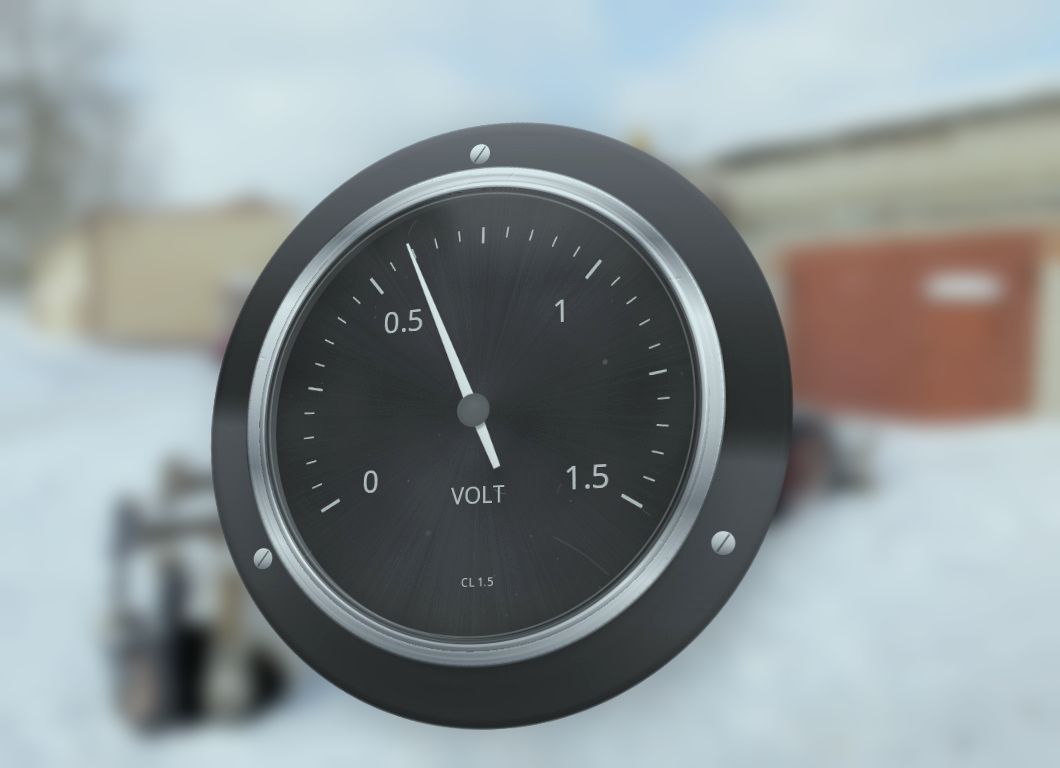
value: **0.6** V
